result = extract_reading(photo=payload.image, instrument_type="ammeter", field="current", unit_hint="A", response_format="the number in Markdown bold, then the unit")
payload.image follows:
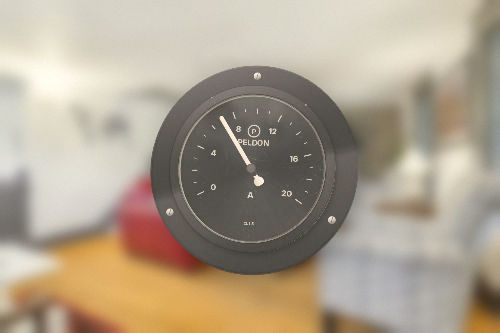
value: **7** A
